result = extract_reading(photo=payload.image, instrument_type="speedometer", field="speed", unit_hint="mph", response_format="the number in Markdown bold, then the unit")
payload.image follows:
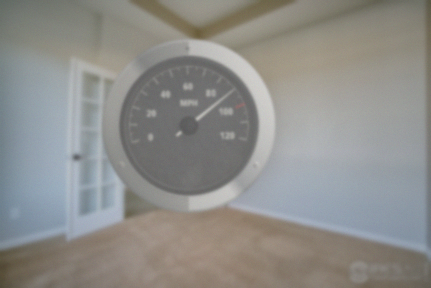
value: **90** mph
